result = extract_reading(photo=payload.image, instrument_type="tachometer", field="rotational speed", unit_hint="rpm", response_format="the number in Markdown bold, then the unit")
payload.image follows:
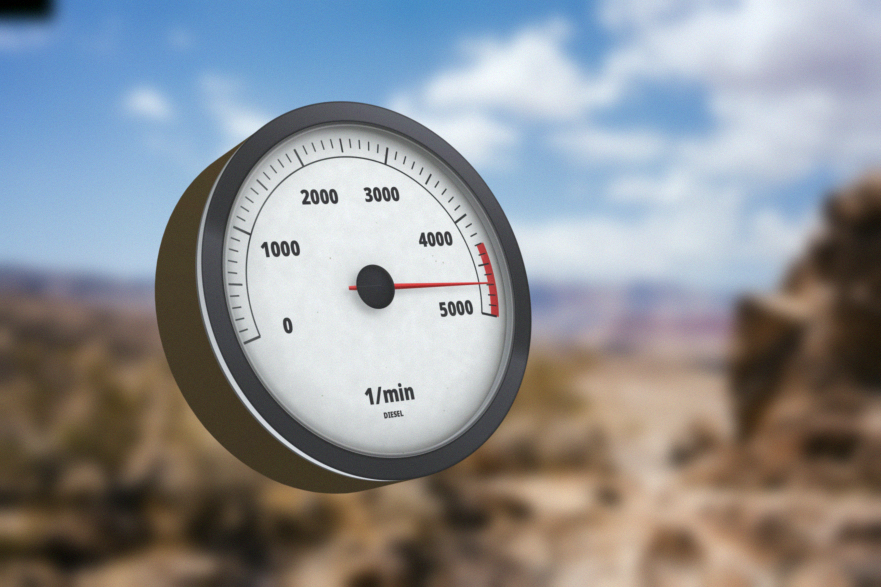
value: **4700** rpm
